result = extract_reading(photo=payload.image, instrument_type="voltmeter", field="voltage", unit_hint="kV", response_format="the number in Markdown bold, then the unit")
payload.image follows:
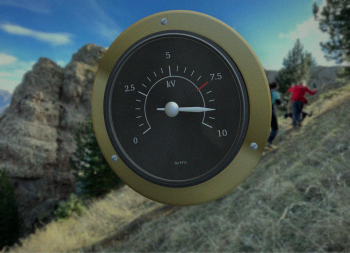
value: **9** kV
